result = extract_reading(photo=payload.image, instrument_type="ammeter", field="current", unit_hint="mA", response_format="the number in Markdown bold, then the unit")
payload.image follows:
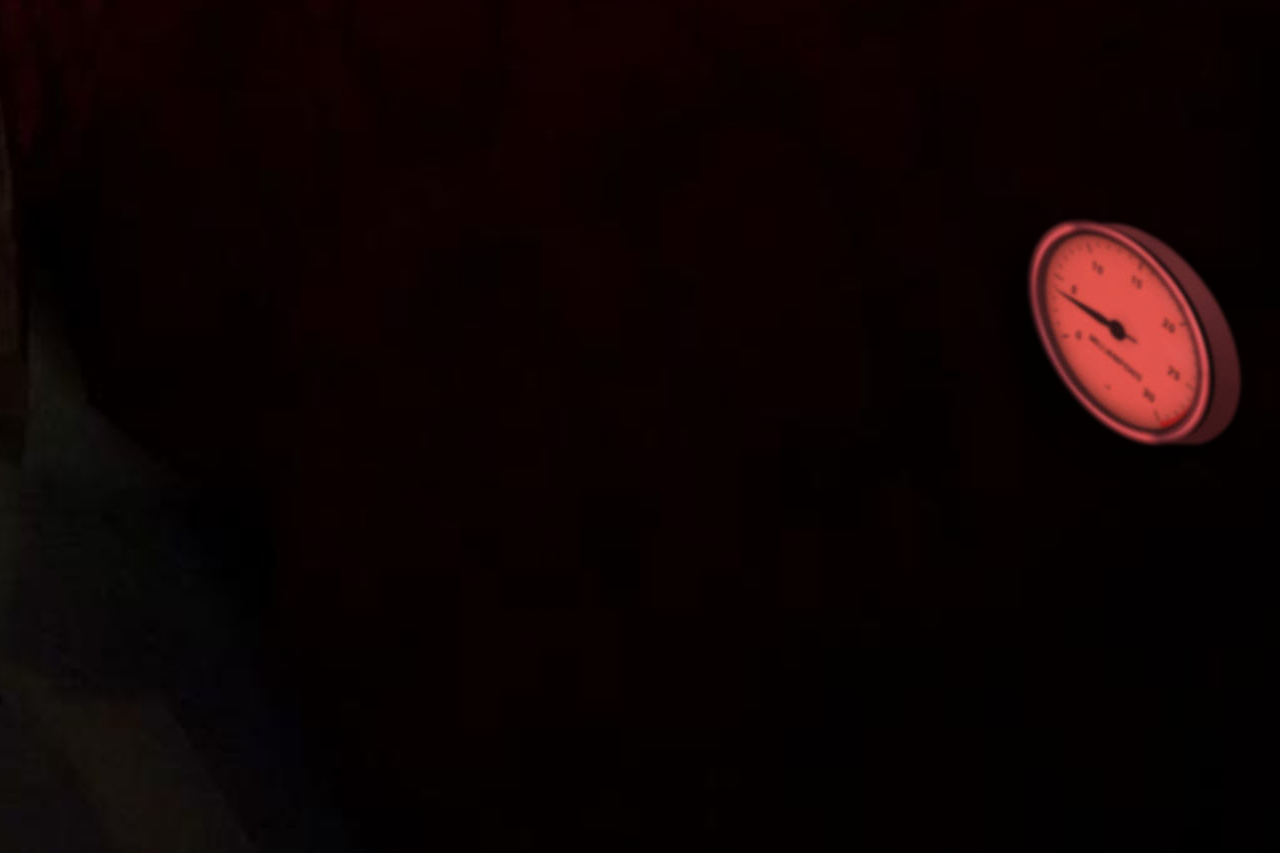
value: **4** mA
